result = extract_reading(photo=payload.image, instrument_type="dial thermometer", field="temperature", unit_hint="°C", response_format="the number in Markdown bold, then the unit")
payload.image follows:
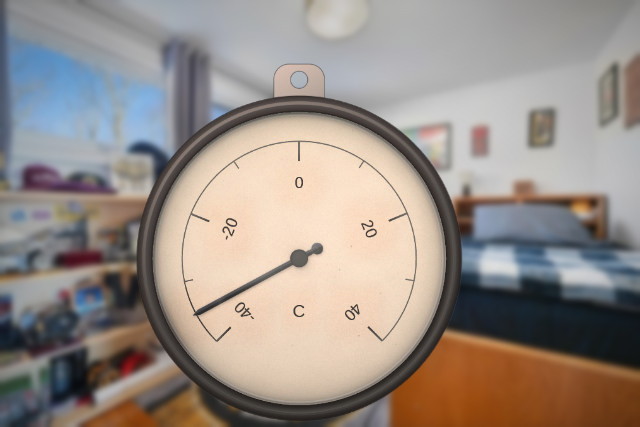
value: **-35** °C
